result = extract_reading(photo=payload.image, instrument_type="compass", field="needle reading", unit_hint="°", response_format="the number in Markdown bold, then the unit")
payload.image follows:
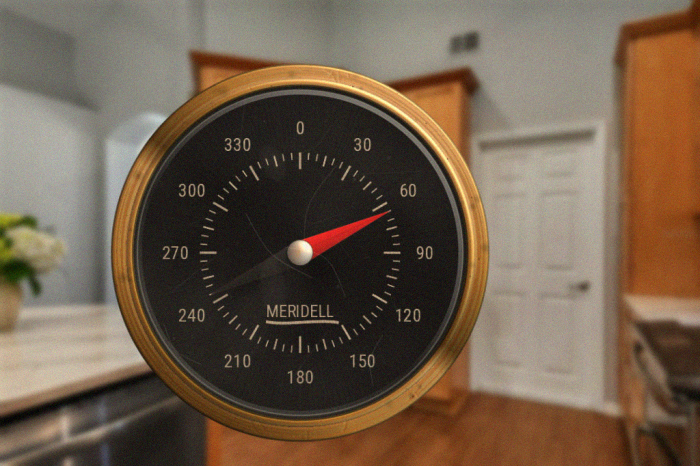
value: **65** °
